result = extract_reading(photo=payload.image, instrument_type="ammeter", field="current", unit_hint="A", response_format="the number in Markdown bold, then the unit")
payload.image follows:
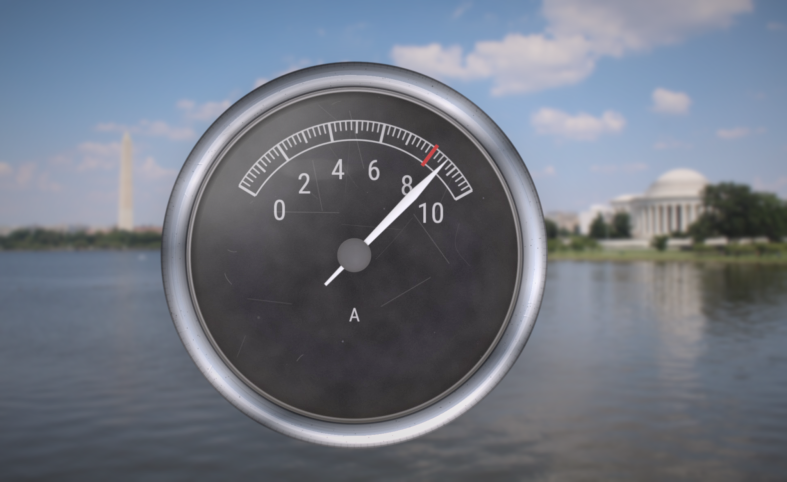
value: **8.6** A
